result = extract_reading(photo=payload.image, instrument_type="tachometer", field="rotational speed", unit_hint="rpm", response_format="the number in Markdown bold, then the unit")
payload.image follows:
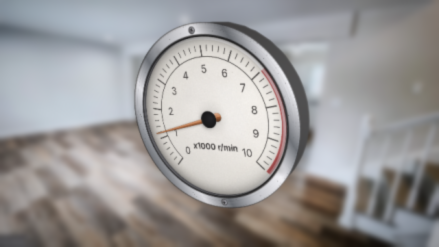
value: **1200** rpm
